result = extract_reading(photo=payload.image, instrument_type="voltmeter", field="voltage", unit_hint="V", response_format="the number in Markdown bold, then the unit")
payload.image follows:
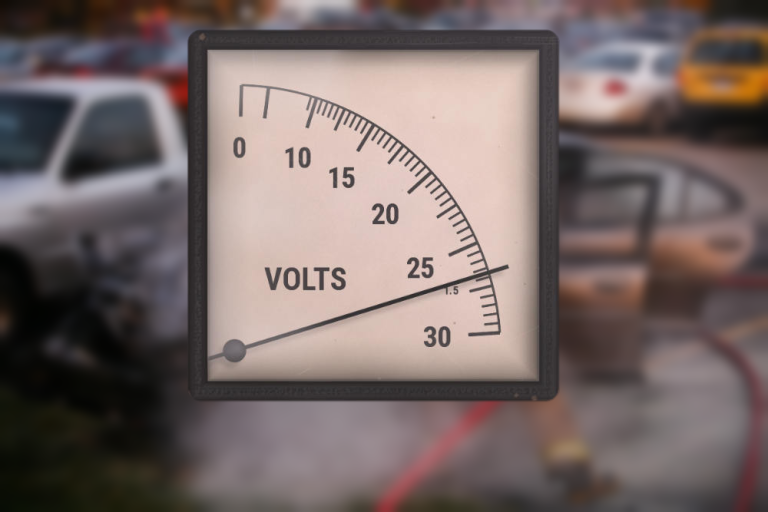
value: **26.75** V
